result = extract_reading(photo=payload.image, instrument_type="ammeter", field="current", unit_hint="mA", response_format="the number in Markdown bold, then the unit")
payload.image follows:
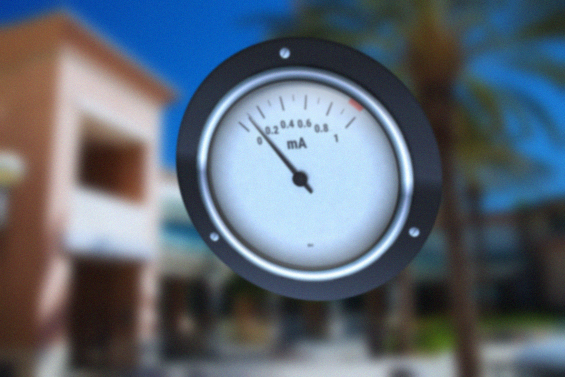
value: **0.1** mA
